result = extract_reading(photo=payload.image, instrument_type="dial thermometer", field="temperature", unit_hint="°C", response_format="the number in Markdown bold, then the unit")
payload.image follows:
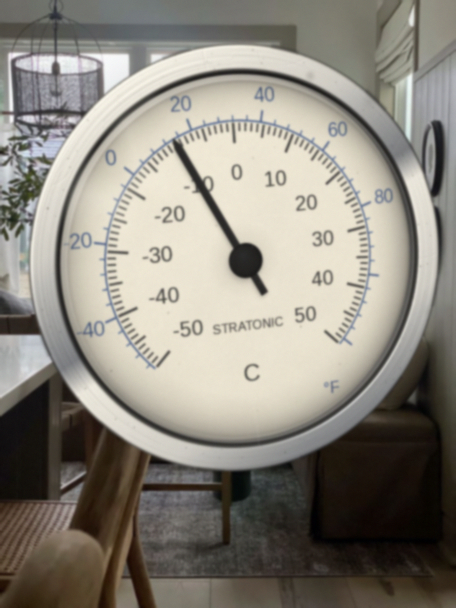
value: **-10** °C
